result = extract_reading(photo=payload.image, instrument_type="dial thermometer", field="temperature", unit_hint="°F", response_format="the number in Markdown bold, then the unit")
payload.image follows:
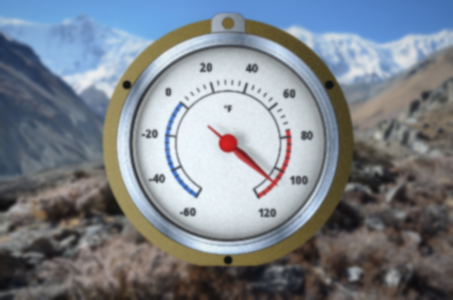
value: **108** °F
